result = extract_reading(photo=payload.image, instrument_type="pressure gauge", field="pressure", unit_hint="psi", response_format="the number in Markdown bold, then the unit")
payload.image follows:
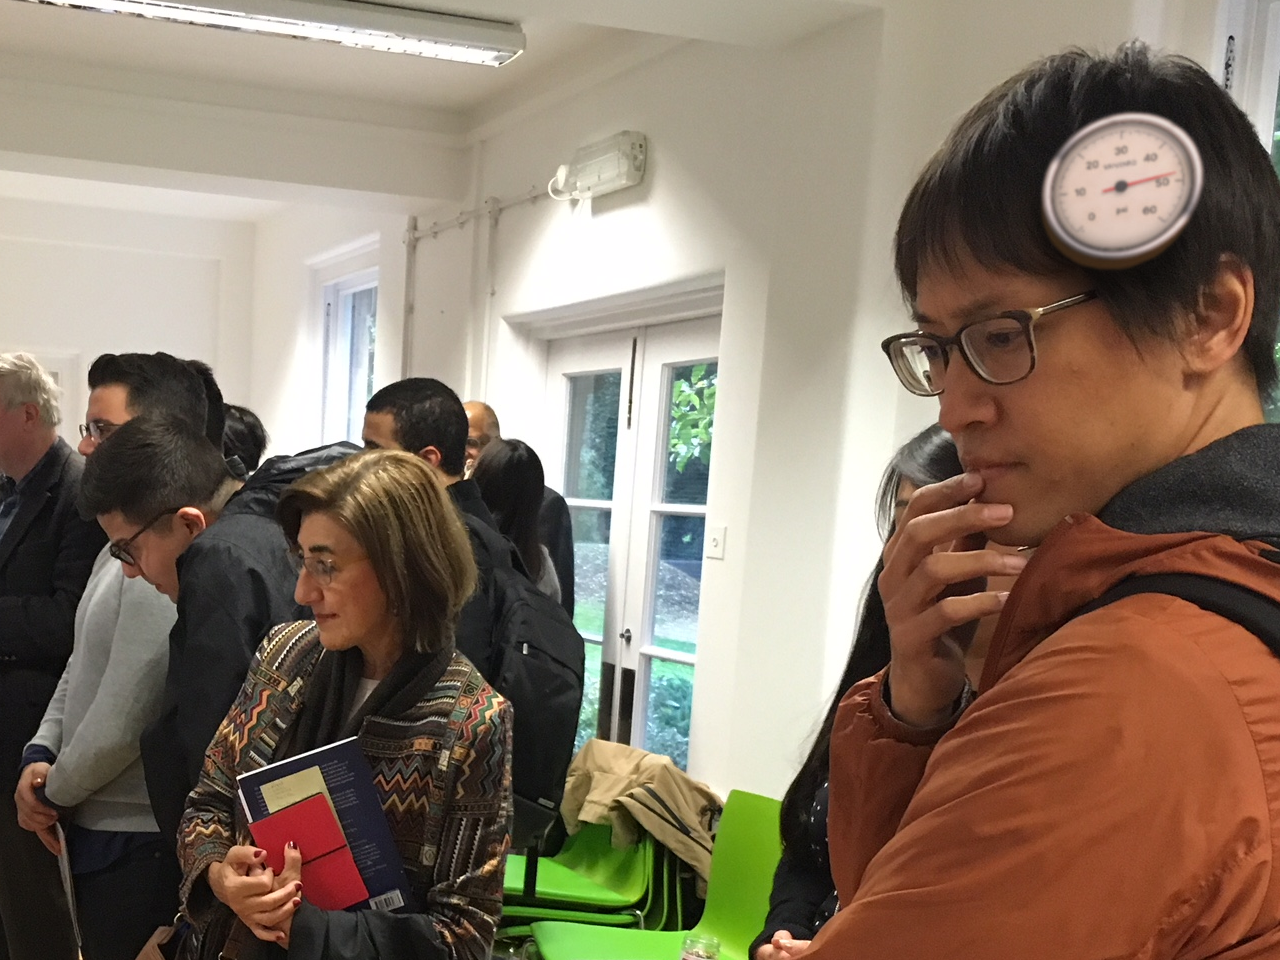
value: **48** psi
